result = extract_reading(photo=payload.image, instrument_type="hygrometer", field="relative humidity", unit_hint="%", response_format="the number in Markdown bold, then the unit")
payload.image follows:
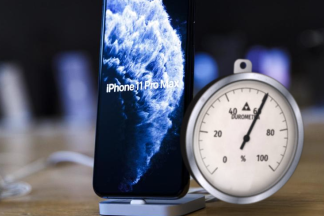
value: **60** %
